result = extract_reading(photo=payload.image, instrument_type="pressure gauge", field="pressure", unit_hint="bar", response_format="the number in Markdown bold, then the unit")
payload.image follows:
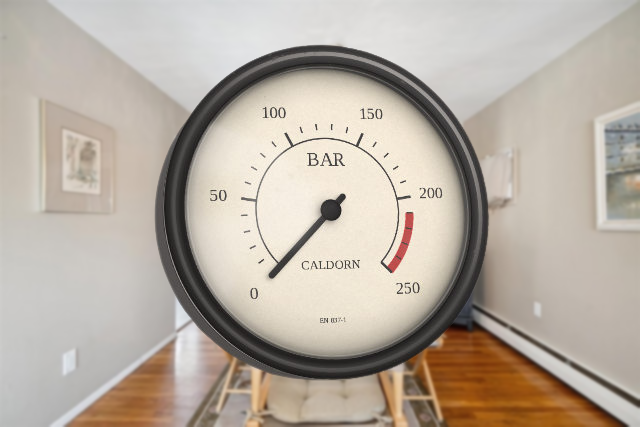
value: **0** bar
